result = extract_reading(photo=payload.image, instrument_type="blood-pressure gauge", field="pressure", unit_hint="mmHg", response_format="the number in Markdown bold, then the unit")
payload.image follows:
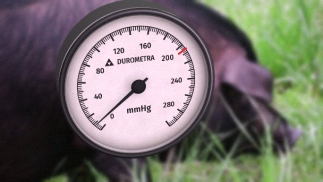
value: **10** mmHg
